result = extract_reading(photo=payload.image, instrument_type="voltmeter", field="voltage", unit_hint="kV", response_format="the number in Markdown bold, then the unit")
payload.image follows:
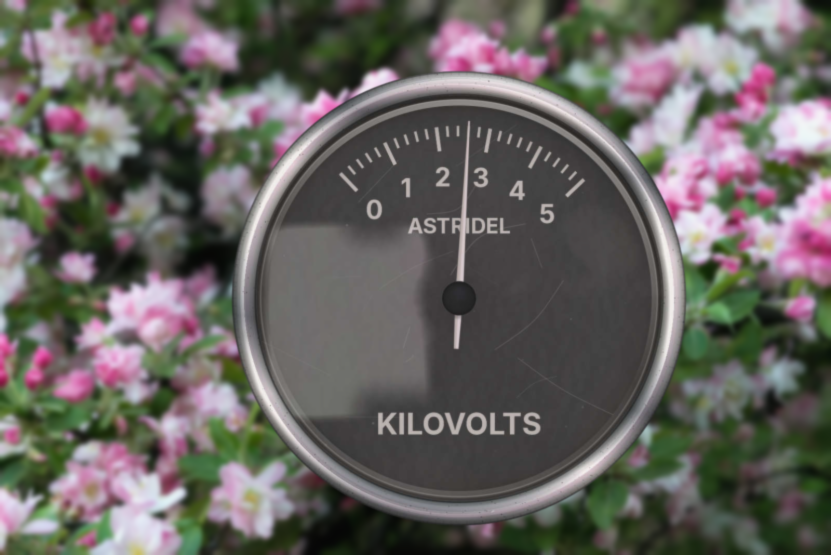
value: **2.6** kV
